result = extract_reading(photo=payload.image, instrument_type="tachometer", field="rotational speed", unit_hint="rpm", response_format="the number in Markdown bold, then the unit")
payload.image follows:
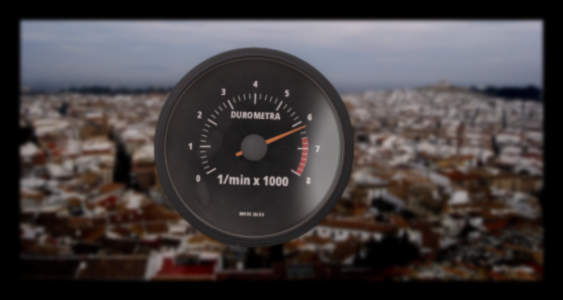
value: **6200** rpm
